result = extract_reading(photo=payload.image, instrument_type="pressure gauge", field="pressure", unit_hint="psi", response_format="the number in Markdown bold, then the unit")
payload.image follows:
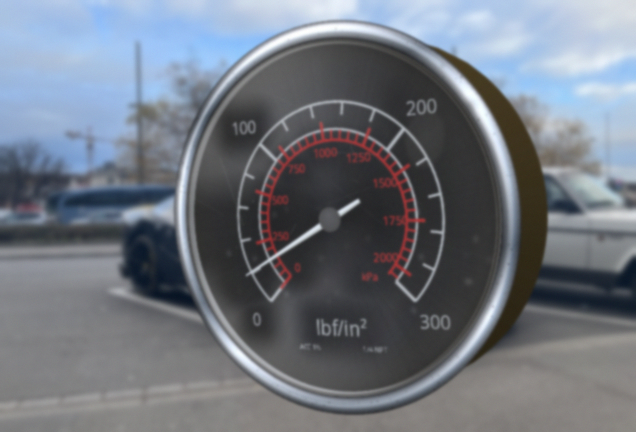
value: **20** psi
